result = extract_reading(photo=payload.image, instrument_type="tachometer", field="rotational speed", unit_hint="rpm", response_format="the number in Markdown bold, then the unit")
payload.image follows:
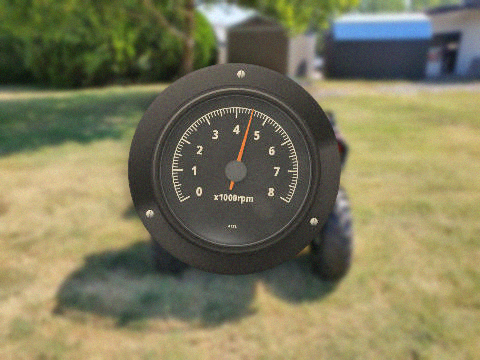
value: **4500** rpm
